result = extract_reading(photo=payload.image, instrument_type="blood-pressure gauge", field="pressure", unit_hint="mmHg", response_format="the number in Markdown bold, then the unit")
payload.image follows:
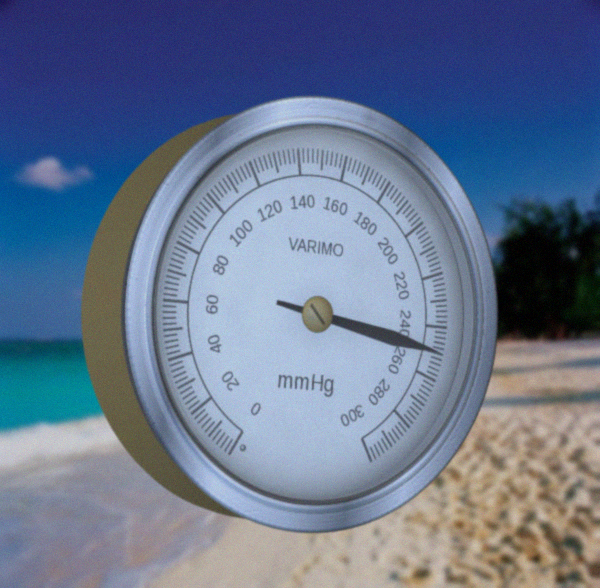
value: **250** mmHg
